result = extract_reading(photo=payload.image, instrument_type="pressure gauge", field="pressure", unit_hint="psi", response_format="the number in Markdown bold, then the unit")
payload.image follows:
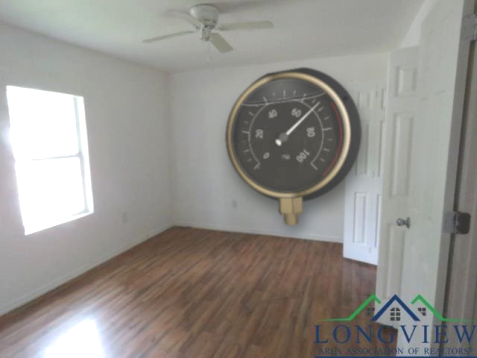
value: **67.5** psi
